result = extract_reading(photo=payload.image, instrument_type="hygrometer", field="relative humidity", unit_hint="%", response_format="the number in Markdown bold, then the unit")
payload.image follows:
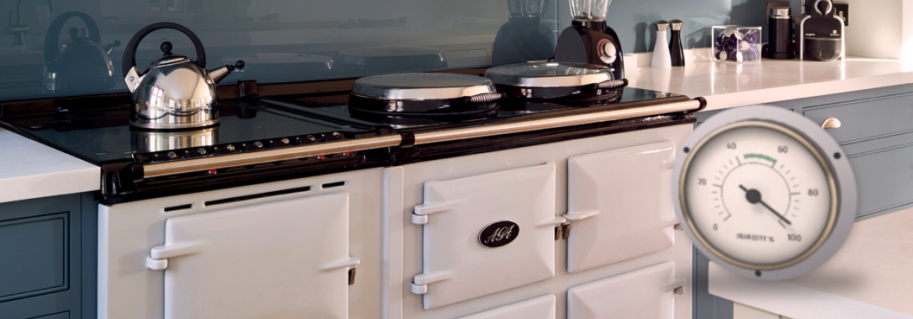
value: **96** %
